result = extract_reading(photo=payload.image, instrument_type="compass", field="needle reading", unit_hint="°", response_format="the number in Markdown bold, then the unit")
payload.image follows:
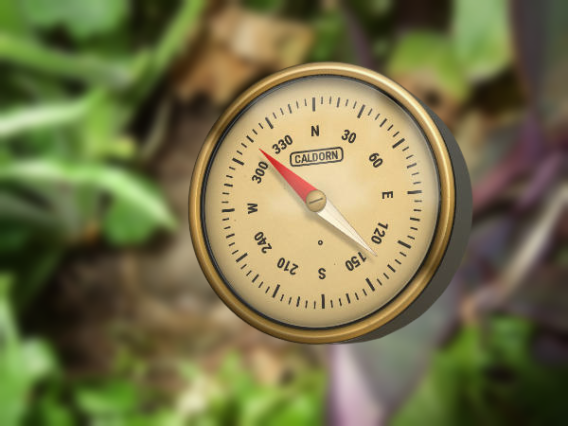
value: **315** °
